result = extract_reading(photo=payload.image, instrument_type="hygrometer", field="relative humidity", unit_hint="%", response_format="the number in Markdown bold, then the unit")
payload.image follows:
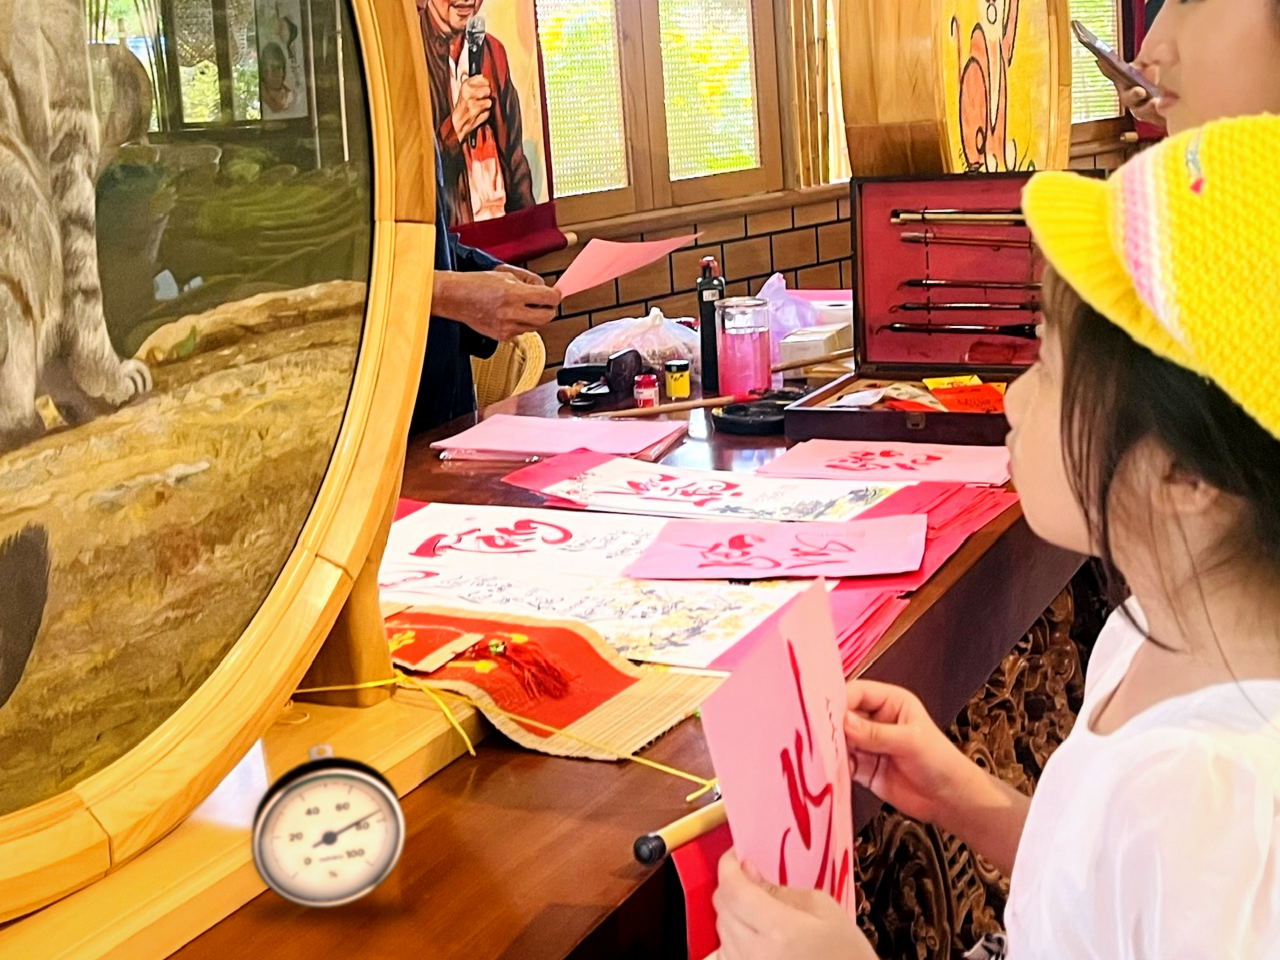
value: **75** %
